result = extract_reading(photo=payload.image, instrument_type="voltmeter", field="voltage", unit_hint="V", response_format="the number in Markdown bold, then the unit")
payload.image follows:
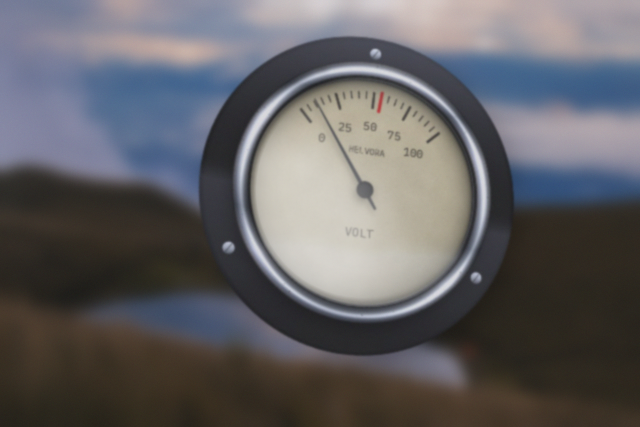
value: **10** V
